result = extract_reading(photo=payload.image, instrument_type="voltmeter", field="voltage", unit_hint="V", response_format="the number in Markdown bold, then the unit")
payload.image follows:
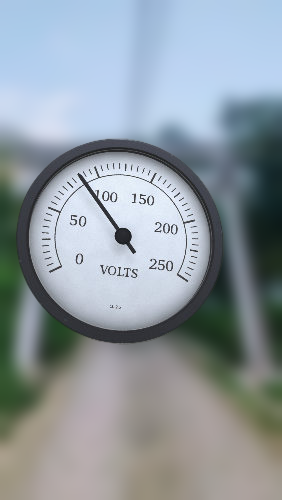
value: **85** V
